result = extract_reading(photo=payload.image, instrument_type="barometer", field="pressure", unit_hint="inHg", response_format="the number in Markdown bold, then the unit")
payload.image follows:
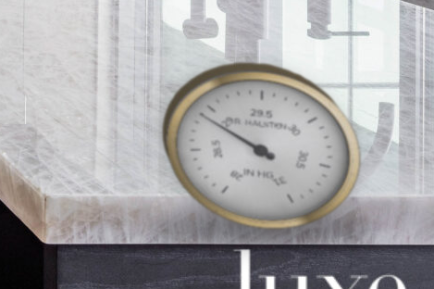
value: **28.9** inHg
